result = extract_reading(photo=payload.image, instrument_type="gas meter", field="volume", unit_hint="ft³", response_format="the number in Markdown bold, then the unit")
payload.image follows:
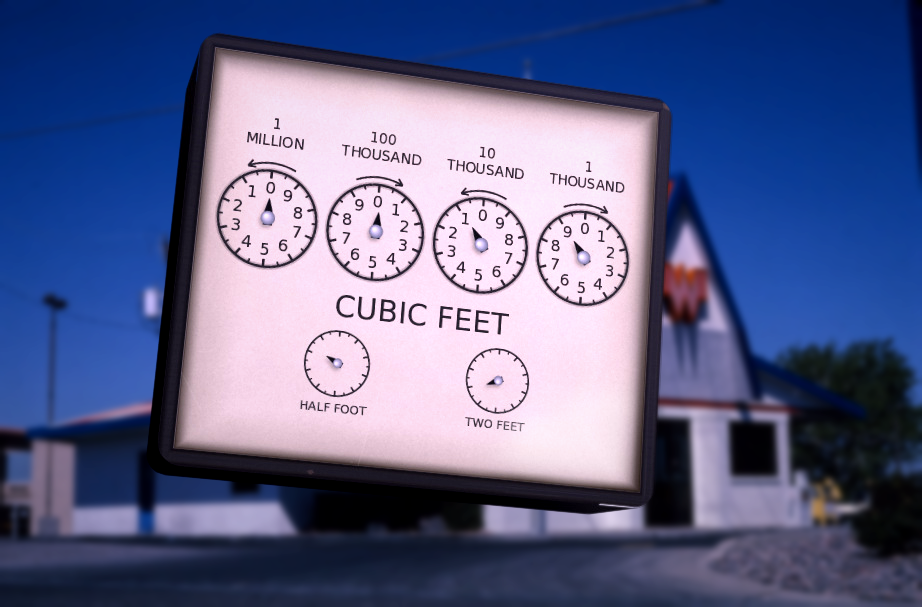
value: **900** ft³
